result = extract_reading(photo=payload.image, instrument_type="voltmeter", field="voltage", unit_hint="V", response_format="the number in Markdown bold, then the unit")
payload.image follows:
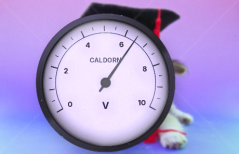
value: **6.5** V
